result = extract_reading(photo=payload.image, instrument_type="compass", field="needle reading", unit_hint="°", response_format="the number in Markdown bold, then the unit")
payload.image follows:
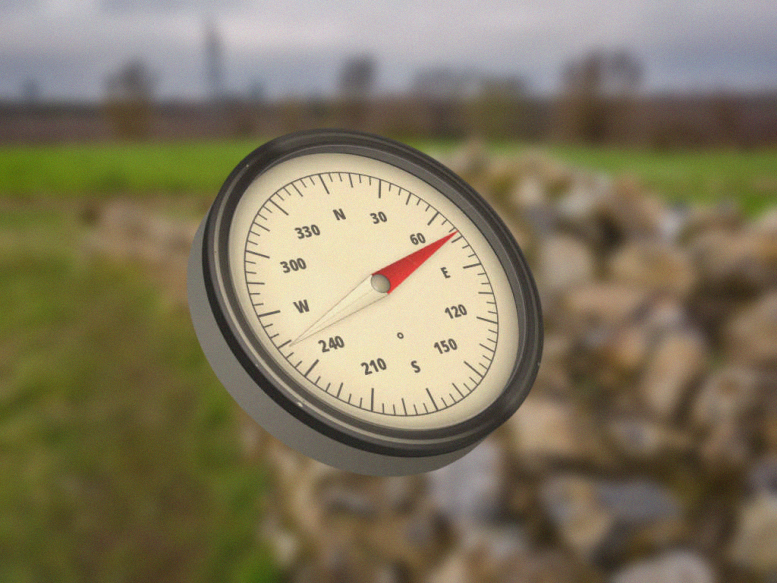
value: **72.5** °
